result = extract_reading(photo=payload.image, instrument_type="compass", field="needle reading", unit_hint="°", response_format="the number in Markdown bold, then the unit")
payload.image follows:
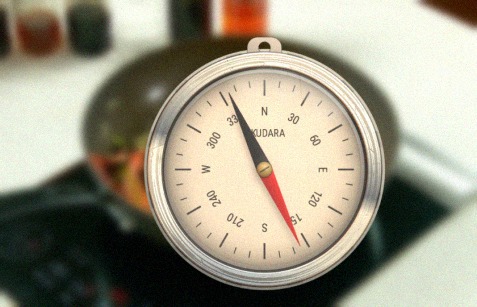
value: **155** °
